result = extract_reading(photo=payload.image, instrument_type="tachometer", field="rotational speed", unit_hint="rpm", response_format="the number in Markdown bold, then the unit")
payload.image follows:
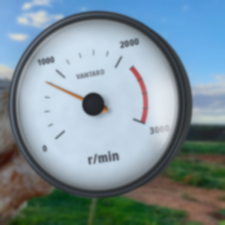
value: **800** rpm
